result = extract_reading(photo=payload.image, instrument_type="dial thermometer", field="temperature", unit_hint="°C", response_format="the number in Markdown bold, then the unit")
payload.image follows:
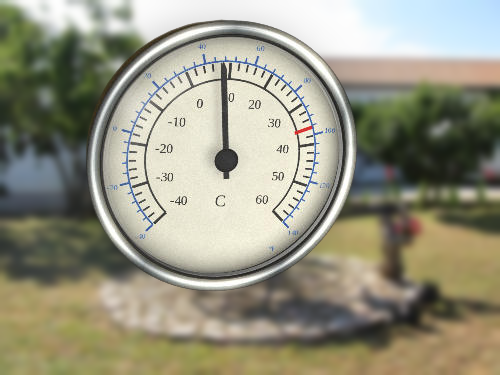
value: **8** °C
